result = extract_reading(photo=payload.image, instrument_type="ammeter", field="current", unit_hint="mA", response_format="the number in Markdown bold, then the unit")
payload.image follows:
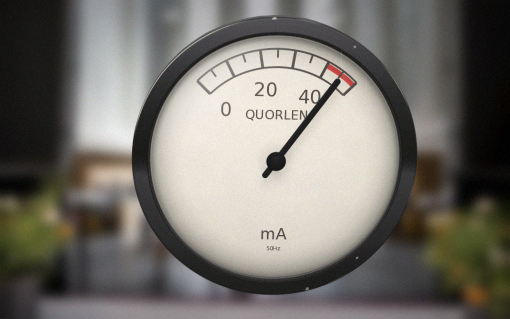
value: **45** mA
